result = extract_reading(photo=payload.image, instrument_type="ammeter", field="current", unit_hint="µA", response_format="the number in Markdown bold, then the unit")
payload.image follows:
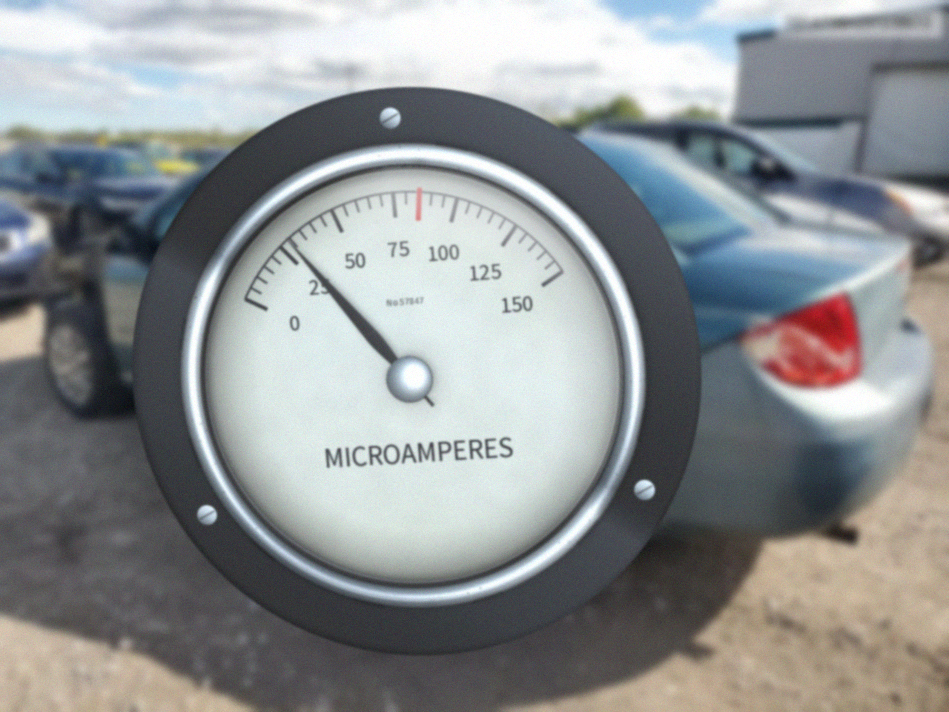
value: **30** µA
